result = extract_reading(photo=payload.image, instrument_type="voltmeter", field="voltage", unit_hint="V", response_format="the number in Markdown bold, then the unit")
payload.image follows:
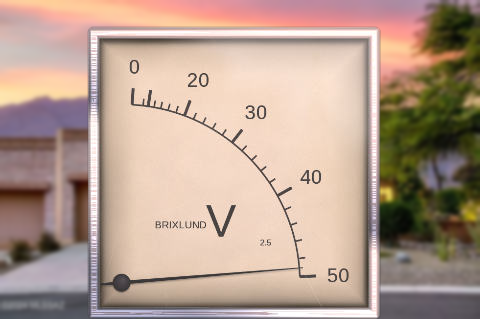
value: **49** V
